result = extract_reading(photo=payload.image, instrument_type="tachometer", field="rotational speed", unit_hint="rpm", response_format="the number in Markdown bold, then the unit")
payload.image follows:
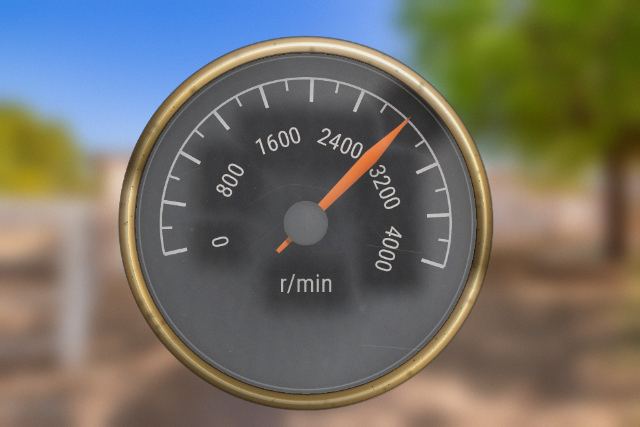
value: **2800** rpm
